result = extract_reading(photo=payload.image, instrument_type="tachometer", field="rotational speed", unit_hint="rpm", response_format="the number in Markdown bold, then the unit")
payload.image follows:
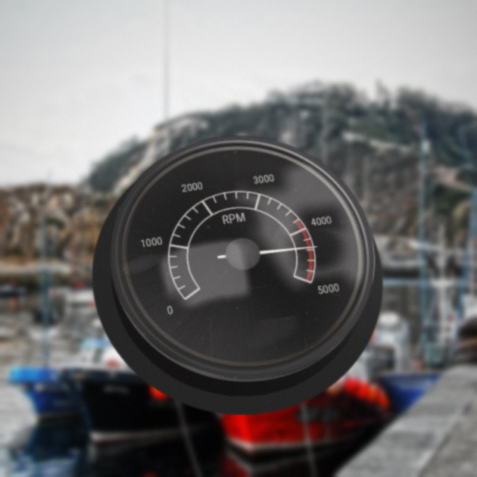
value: **4400** rpm
